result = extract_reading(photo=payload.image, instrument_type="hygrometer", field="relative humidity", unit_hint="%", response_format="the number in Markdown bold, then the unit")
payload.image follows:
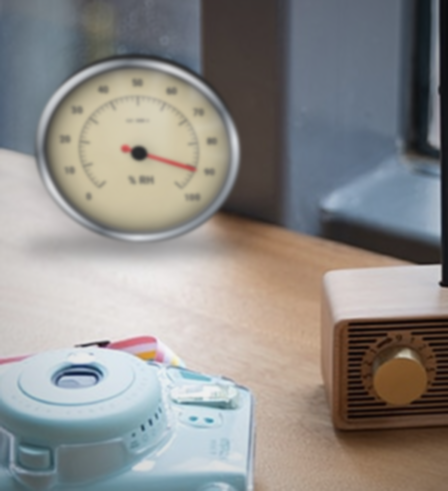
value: **90** %
